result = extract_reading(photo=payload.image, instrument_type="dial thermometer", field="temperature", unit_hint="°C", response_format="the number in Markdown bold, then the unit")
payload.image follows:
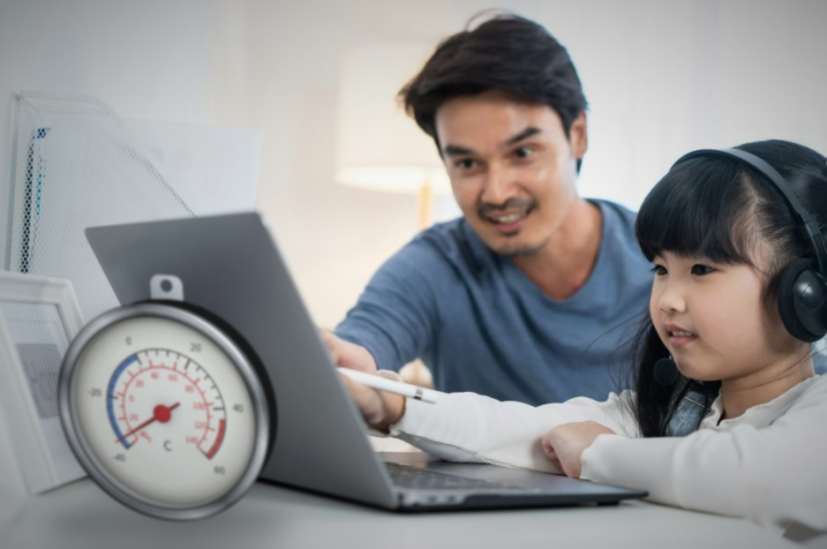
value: **-36** °C
